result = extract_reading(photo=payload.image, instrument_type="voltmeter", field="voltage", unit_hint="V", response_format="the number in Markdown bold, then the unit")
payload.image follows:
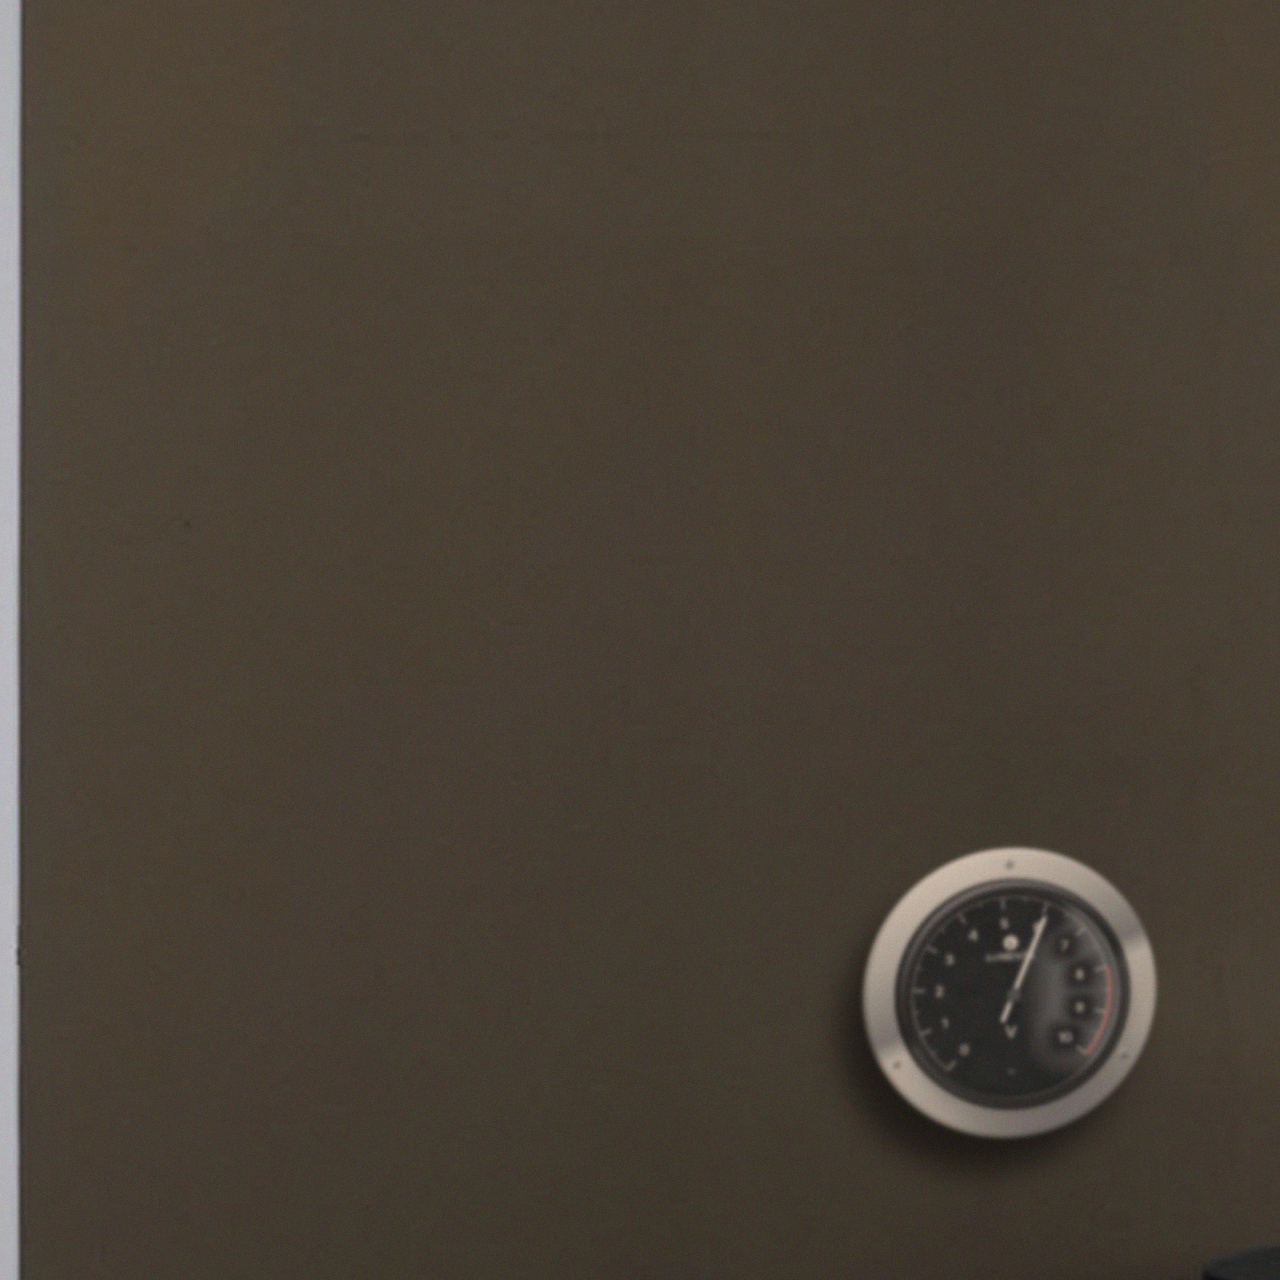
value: **6** V
